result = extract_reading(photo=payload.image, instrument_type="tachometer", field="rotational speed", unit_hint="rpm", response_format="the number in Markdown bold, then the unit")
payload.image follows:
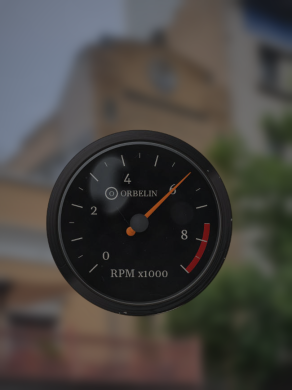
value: **6000** rpm
